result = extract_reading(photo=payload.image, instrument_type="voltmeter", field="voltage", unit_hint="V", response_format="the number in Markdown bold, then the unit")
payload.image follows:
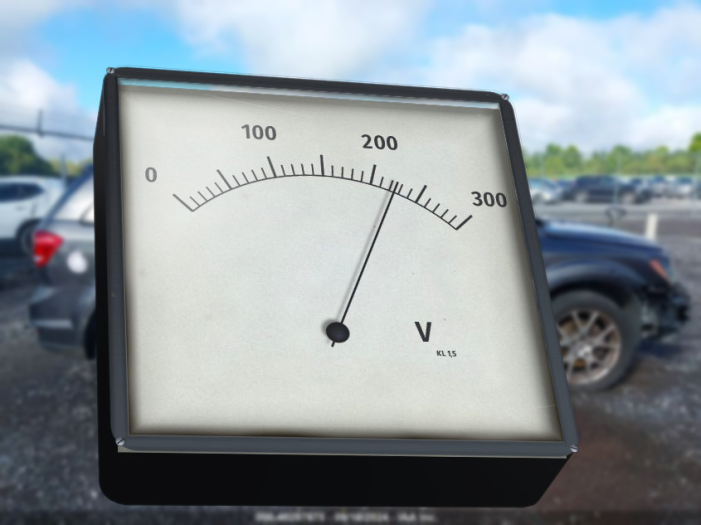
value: **225** V
